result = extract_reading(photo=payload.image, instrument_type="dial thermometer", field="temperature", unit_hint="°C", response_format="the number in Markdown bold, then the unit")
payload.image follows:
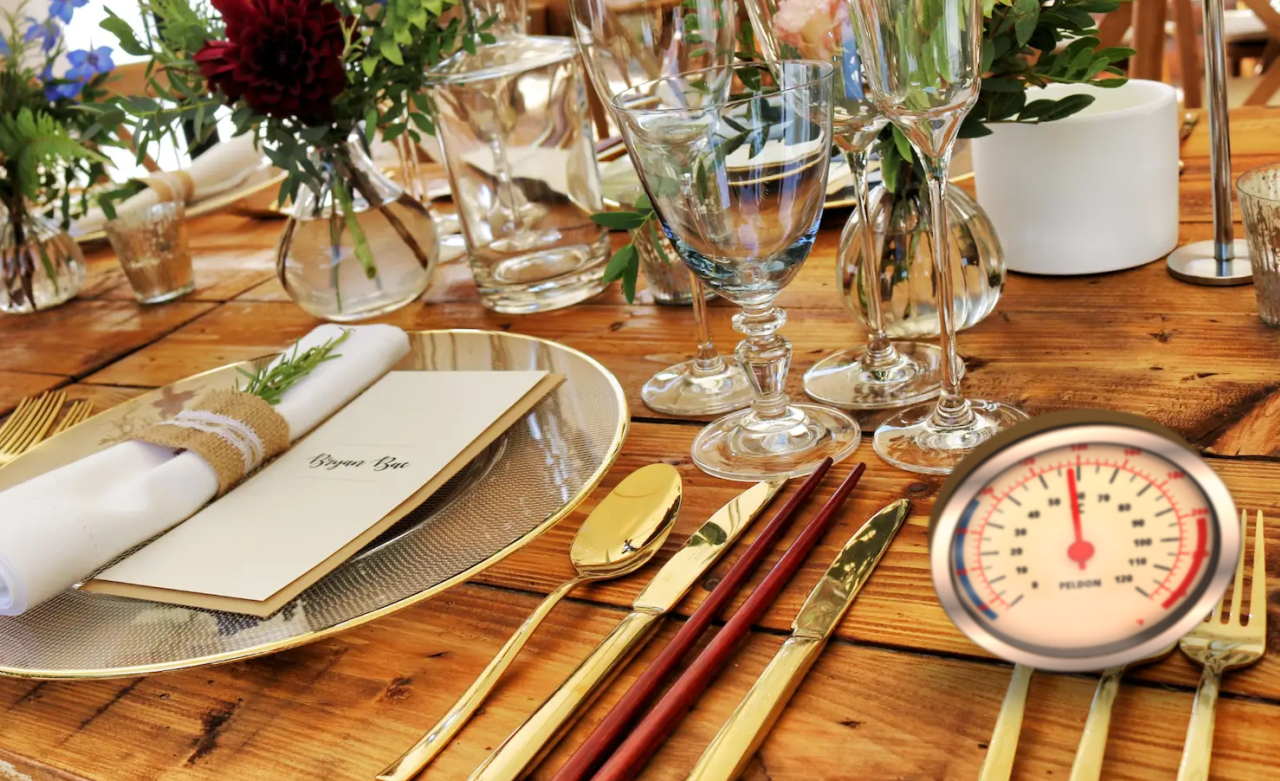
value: **57.5** °C
